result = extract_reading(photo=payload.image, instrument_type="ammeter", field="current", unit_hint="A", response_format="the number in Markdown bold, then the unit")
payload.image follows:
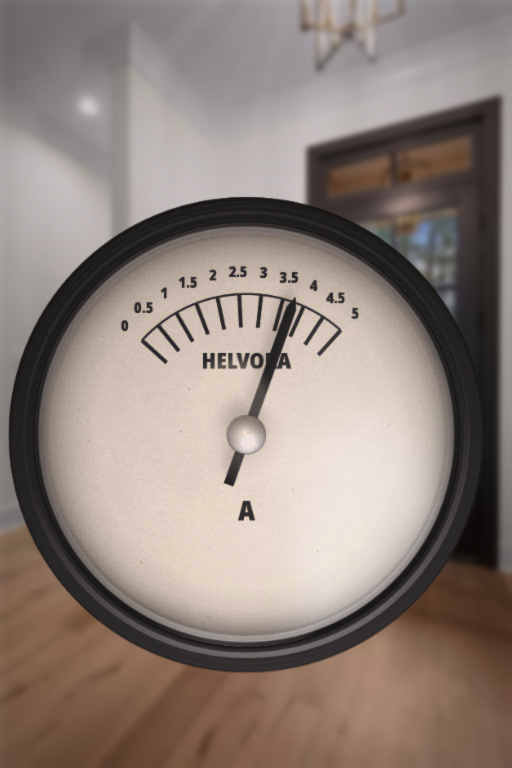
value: **3.75** A
